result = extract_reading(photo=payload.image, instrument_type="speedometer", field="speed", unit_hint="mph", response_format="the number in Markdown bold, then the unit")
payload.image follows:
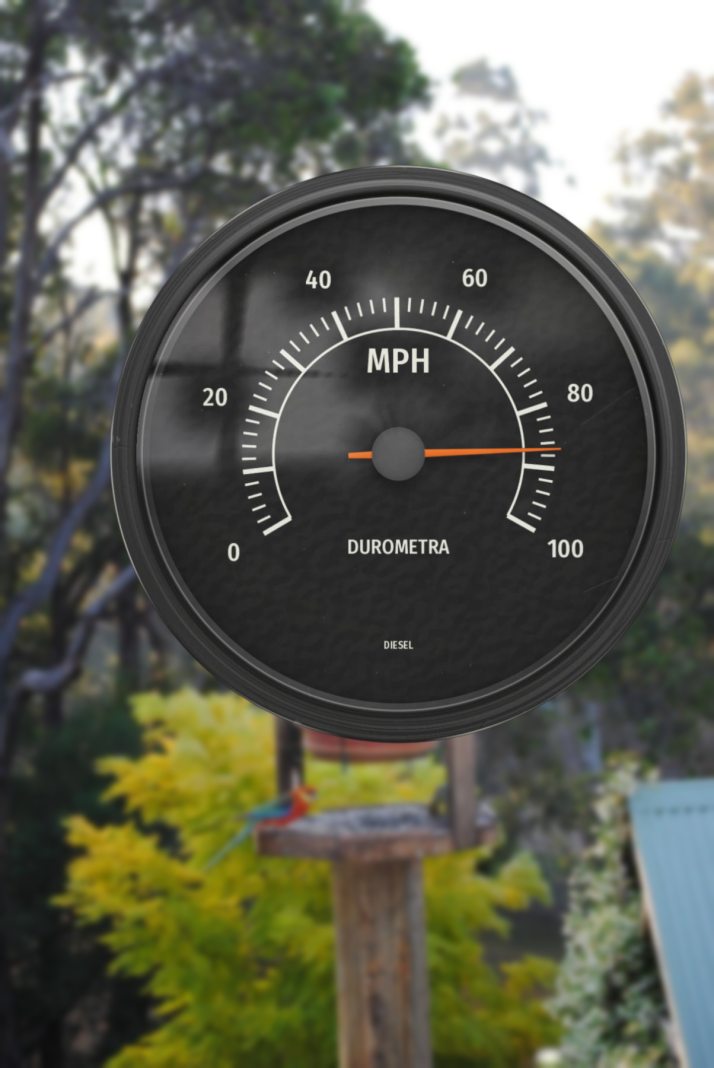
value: **87** mph
